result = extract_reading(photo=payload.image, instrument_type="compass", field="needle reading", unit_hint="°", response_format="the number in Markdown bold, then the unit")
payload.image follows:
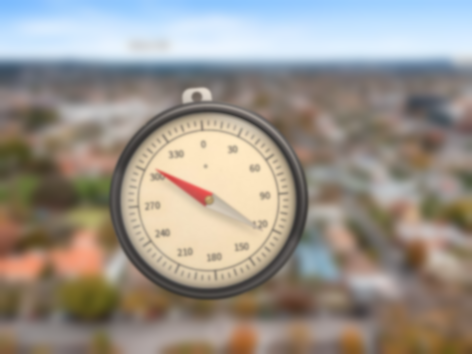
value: **305** °
